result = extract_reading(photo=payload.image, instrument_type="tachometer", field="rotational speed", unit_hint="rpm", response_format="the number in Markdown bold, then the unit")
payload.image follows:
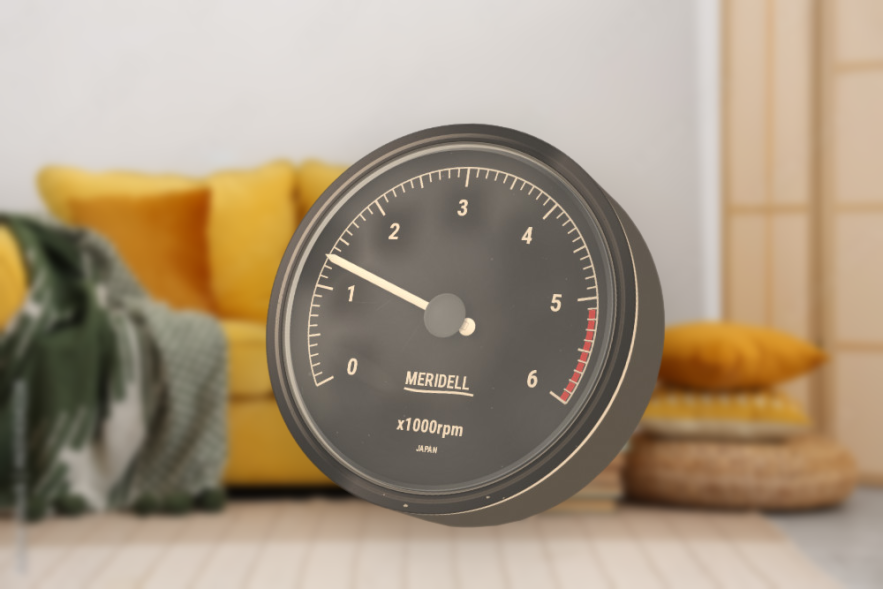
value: **1300** rpm
